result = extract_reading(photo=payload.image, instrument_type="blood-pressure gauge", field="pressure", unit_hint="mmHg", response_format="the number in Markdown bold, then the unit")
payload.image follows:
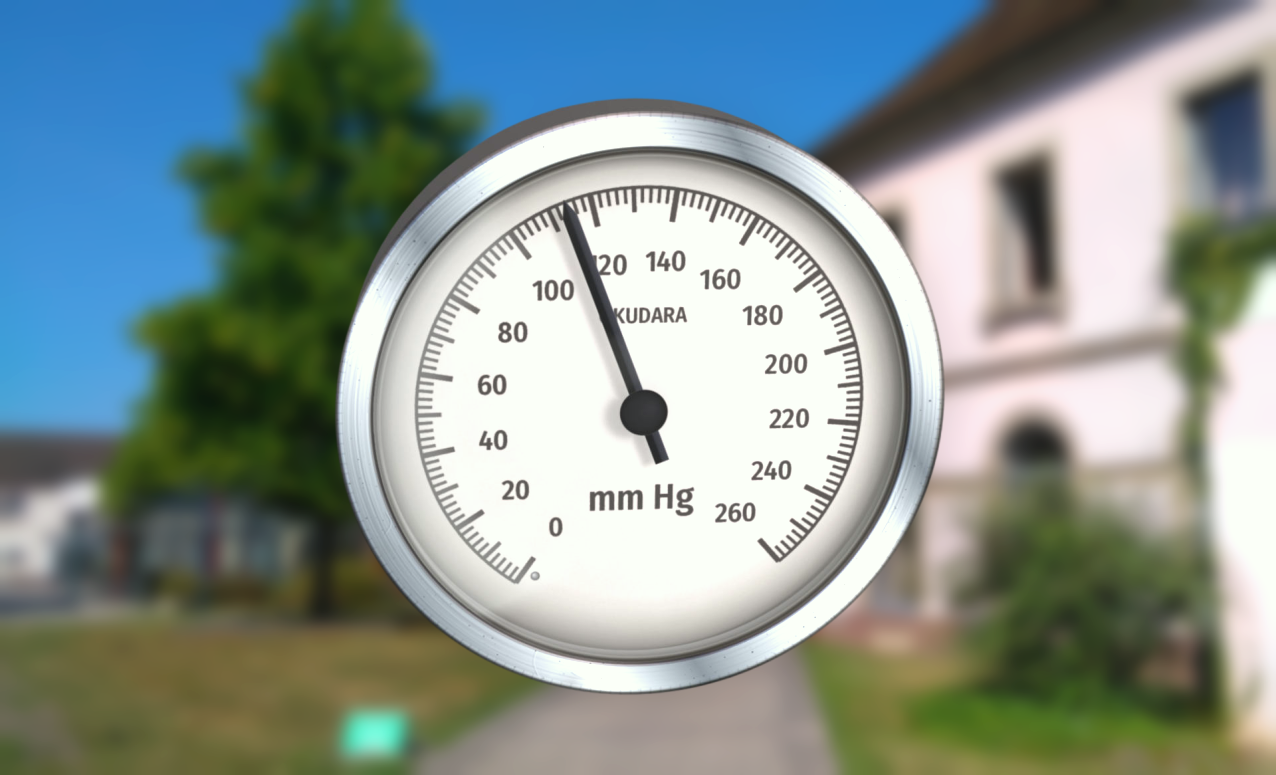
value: **114** mmHg
